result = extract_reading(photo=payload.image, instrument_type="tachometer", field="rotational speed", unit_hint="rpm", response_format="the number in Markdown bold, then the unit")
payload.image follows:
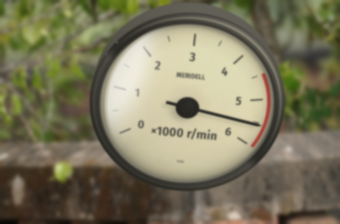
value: **5500** rpm
